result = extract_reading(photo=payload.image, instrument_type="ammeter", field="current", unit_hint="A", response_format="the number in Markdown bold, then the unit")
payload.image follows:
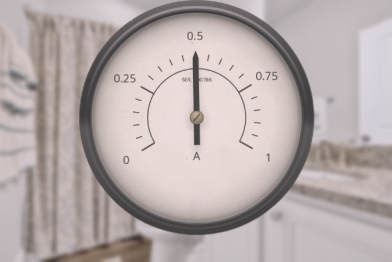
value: **0.5** A
